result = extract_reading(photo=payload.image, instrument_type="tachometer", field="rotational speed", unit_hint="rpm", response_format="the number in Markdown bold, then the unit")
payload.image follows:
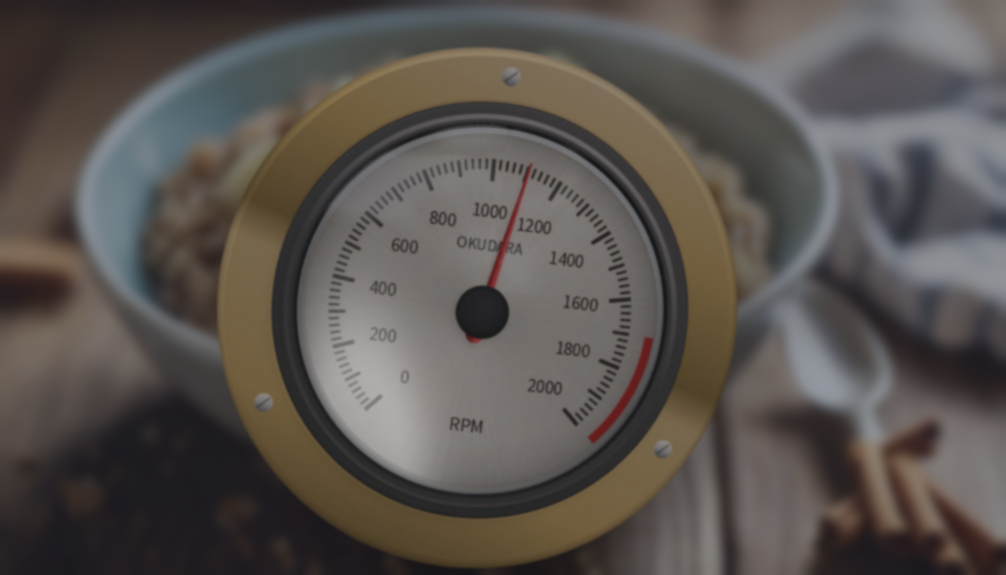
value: **1100** rpm
